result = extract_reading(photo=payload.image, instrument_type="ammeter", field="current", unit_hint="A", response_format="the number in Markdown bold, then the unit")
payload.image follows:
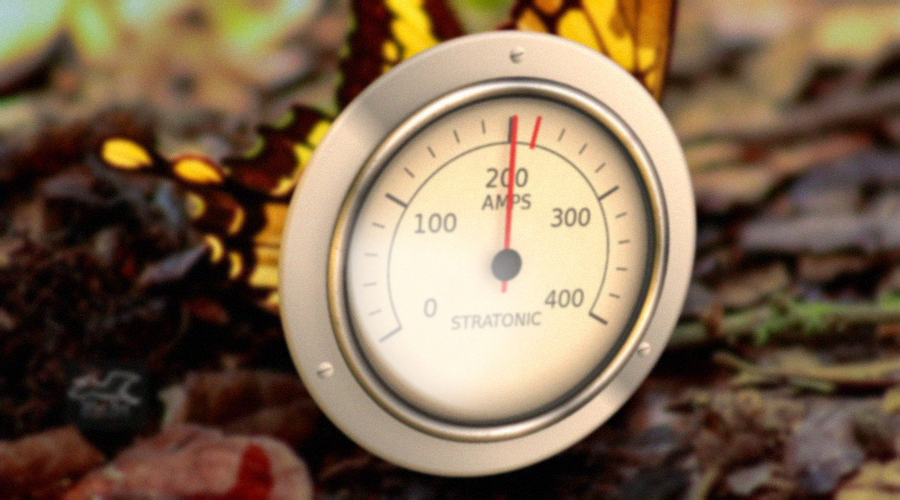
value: **200** A
